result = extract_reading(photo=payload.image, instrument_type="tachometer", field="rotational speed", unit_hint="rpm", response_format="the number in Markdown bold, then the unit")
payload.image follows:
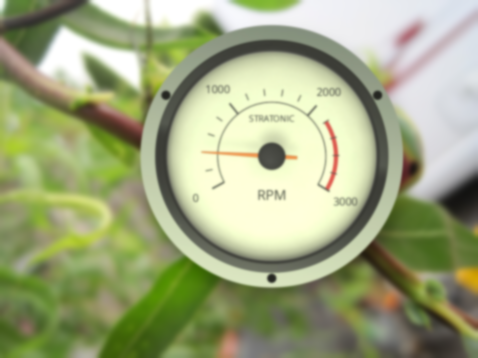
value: **400** rpm
